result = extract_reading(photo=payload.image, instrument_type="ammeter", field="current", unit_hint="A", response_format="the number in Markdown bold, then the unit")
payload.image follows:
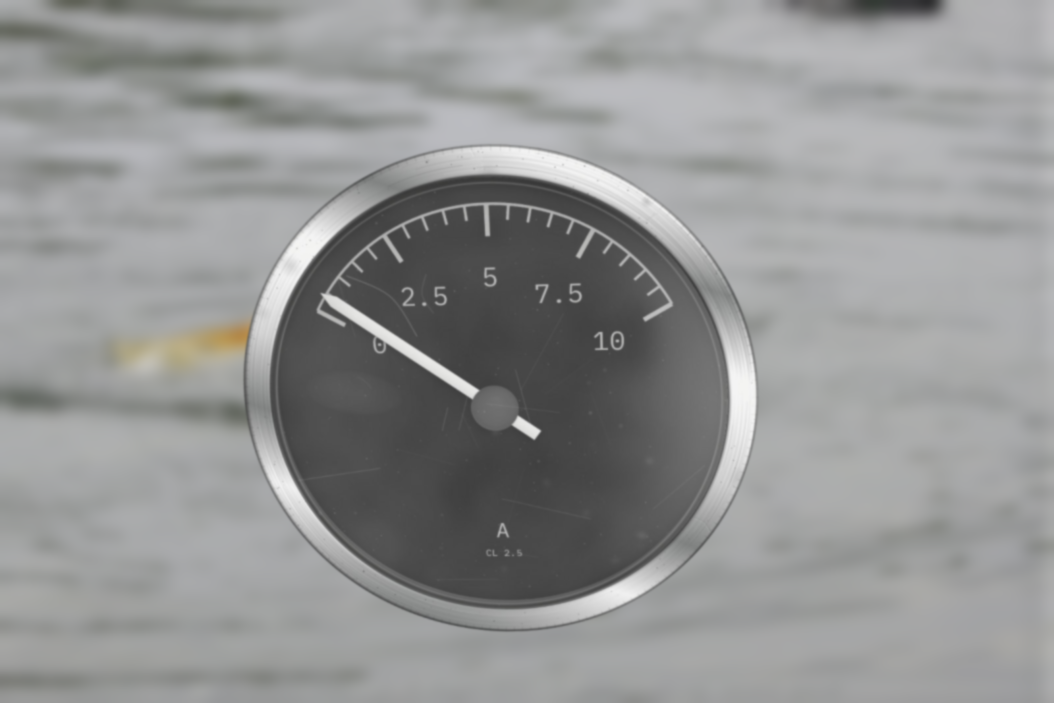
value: **0.5** A
